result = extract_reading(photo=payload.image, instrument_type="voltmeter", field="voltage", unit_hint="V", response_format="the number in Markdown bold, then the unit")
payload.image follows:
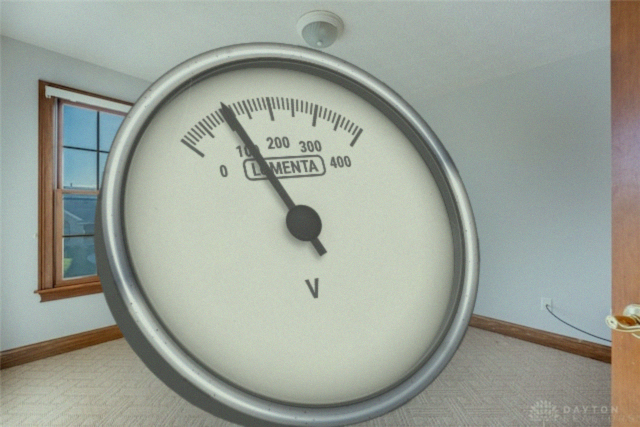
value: **100** V
